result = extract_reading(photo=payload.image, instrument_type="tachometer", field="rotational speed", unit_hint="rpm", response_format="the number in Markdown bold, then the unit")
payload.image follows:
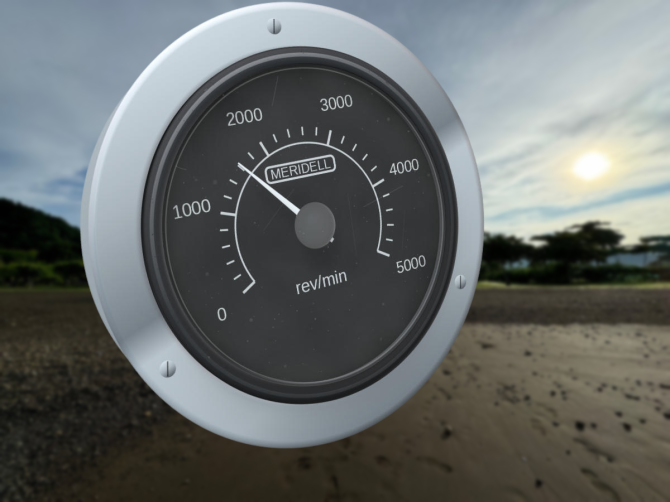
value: **1600** rpm
